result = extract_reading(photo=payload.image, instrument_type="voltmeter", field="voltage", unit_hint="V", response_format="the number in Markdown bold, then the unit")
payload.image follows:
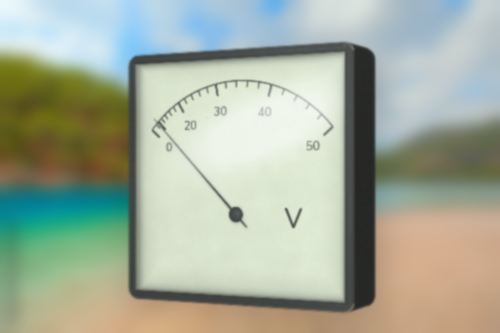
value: **10** V
